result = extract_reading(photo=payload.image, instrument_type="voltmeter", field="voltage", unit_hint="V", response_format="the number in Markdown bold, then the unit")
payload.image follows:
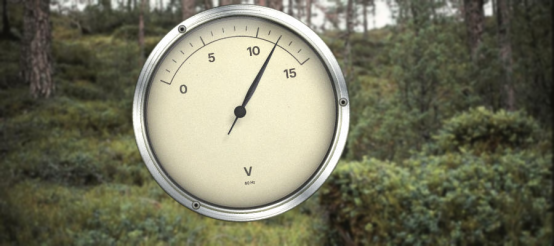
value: **12** V
